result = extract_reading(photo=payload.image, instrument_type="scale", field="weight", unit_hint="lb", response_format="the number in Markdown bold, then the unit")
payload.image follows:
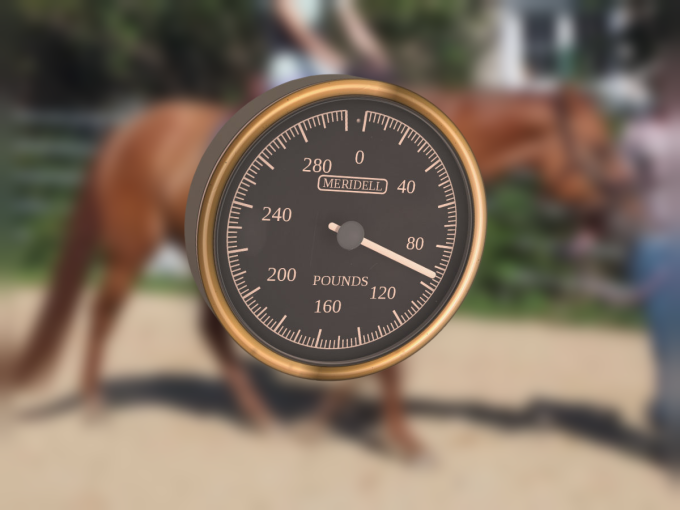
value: **94** lb
